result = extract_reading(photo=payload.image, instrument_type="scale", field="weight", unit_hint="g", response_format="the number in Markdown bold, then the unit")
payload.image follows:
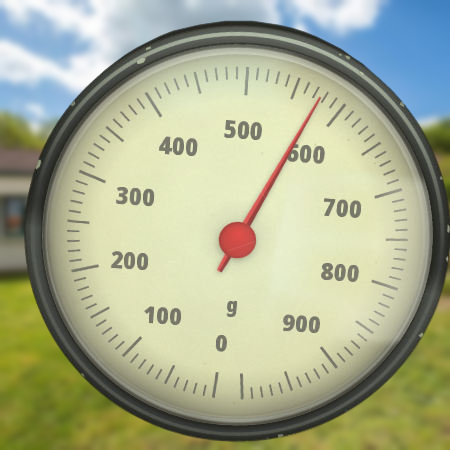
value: **575** g
